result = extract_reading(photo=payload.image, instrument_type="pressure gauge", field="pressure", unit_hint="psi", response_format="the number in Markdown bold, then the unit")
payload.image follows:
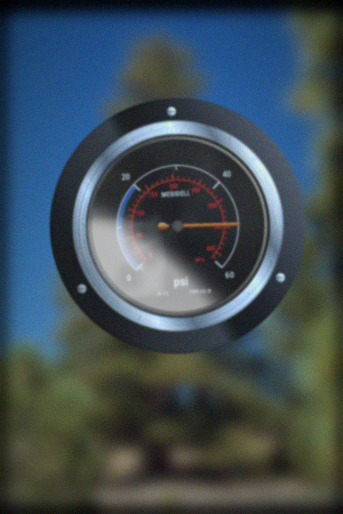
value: **50** psi
